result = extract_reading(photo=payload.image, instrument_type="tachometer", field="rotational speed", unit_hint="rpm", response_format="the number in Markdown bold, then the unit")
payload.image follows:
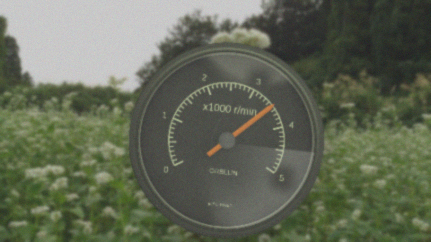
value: **3500** rpm
